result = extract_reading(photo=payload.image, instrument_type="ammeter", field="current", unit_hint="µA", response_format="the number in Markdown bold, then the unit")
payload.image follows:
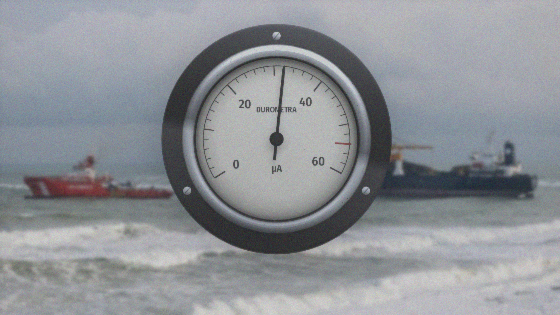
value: **32** µA
